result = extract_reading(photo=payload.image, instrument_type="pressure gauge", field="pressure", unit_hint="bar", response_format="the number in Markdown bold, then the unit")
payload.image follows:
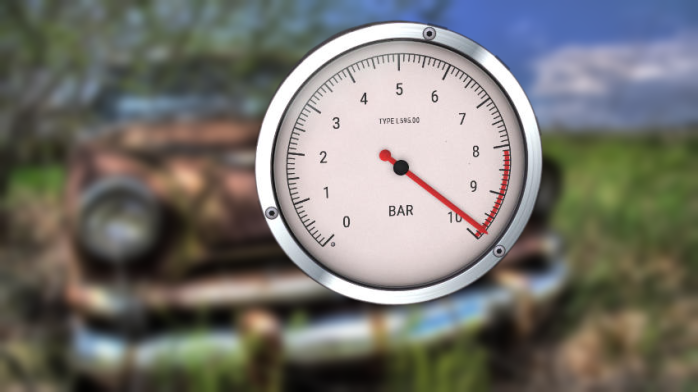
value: **9.8** bar
